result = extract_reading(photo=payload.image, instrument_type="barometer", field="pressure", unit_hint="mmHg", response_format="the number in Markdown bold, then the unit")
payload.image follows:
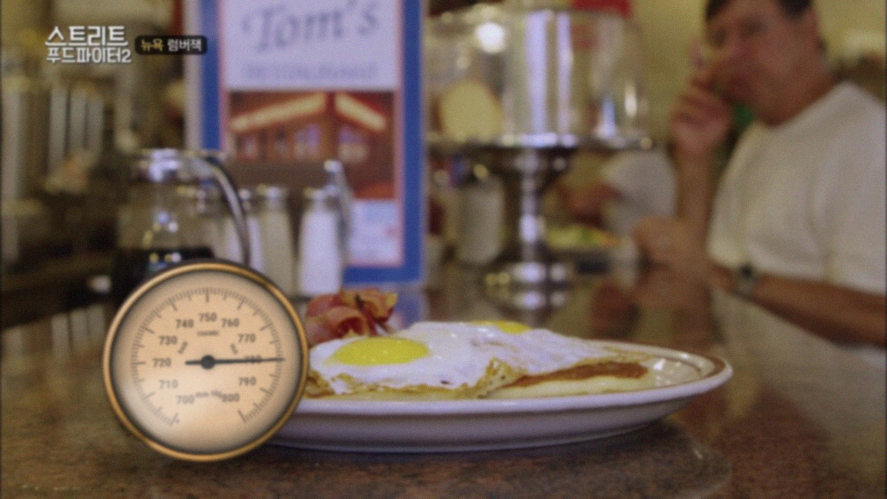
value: **780** mmHg
